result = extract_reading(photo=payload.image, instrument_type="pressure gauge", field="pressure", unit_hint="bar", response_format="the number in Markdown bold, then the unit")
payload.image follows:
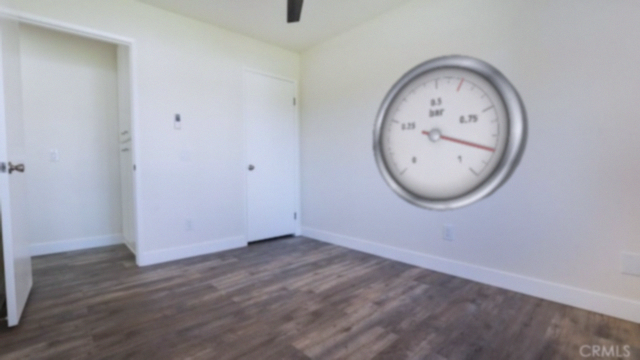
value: **0.9** bar
